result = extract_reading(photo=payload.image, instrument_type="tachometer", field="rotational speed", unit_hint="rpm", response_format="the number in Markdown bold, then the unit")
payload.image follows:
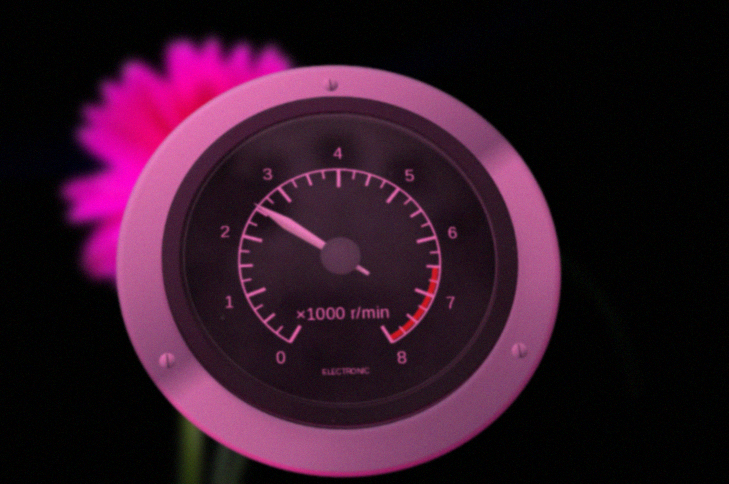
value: **2500** rpm
